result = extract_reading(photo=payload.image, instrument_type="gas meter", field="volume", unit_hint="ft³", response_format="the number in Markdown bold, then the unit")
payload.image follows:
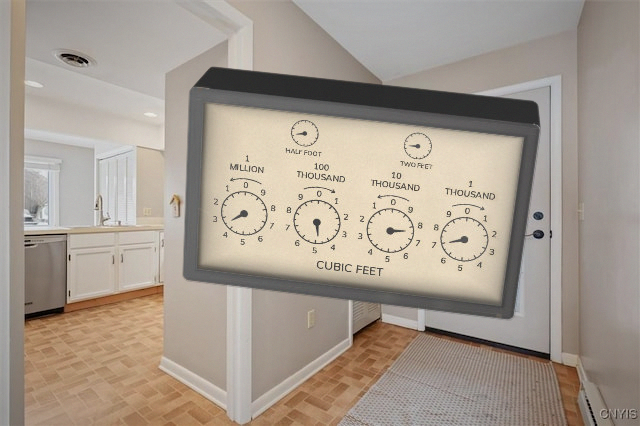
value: **347700** ft³
